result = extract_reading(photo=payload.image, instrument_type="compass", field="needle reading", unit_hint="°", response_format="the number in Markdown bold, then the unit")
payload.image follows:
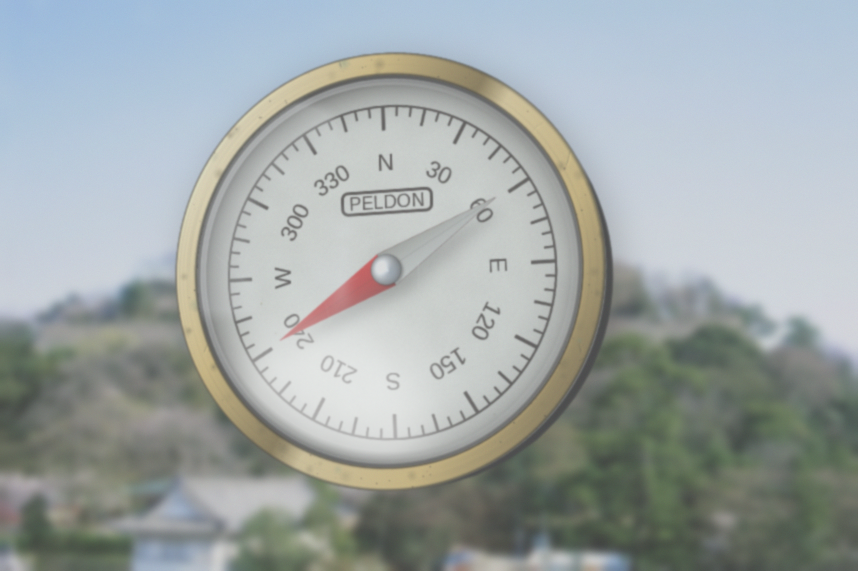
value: **240** °
